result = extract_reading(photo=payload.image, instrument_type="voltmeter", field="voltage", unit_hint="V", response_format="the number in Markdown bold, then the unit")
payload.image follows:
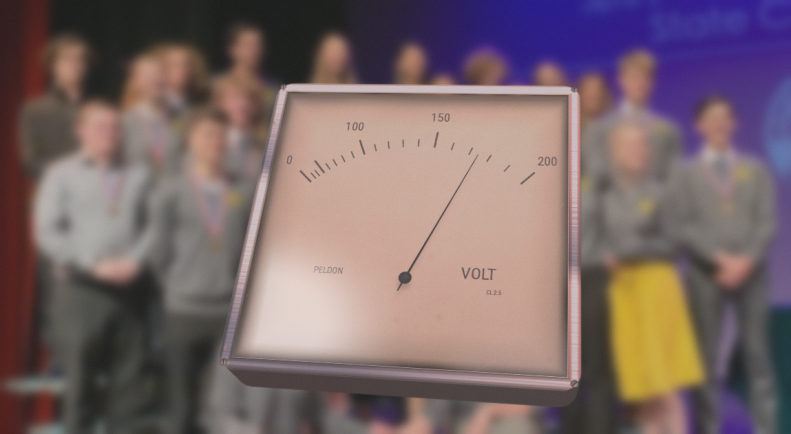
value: **175** V
